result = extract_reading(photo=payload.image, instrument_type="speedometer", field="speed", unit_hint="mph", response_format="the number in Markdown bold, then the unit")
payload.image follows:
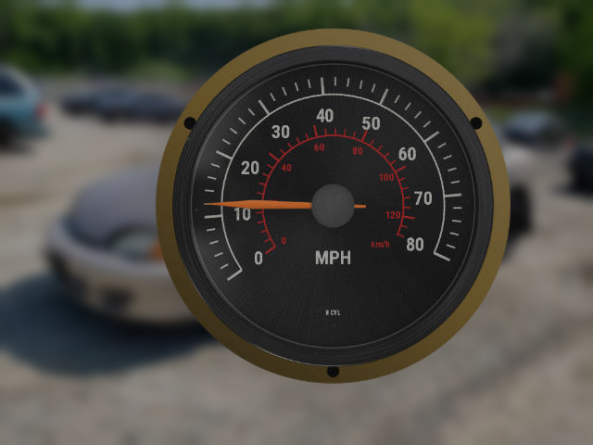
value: **12** mph
